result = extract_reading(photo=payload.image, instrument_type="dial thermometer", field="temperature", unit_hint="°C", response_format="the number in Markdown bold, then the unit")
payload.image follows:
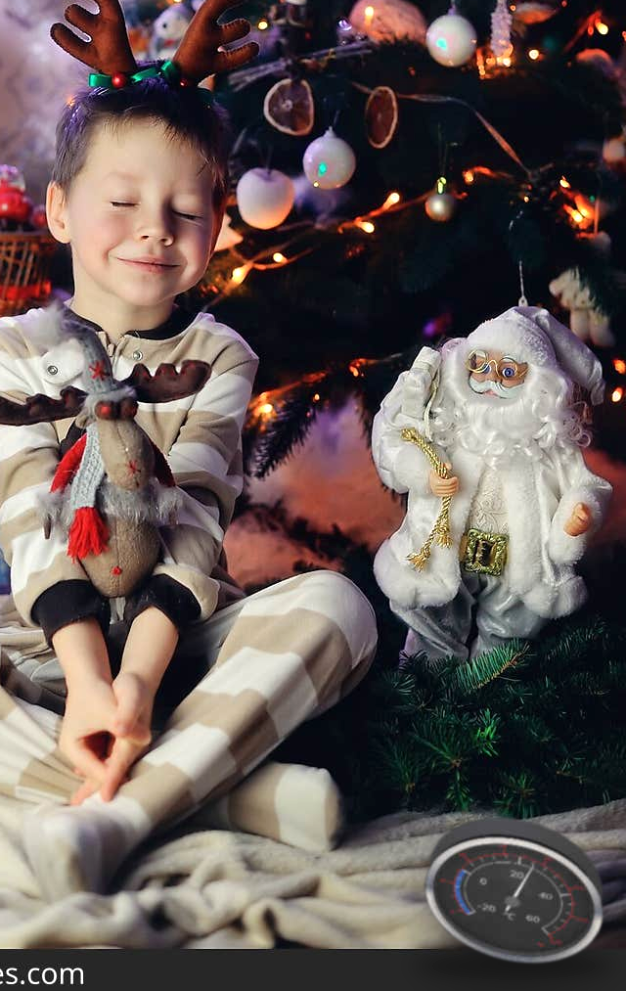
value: **24** °C
